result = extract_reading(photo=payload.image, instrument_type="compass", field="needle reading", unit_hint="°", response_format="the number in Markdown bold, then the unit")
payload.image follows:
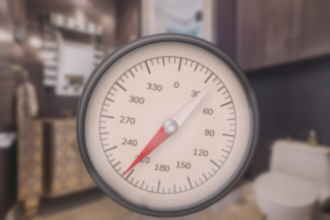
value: **215** °
